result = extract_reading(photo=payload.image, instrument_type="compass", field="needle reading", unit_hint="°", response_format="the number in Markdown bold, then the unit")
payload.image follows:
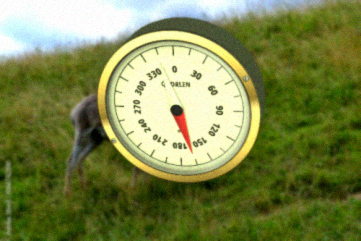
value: **165** °
